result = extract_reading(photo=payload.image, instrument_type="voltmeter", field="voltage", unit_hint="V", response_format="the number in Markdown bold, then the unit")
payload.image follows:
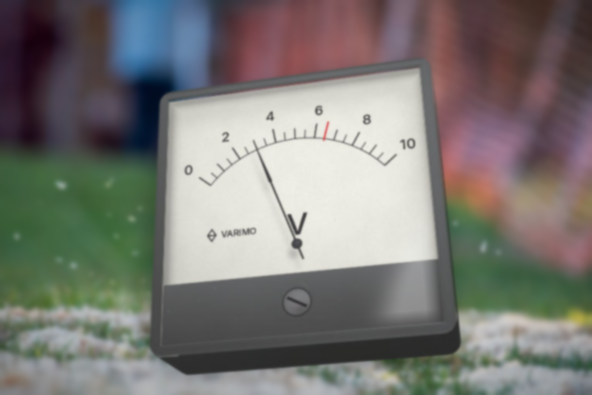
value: **3** V
